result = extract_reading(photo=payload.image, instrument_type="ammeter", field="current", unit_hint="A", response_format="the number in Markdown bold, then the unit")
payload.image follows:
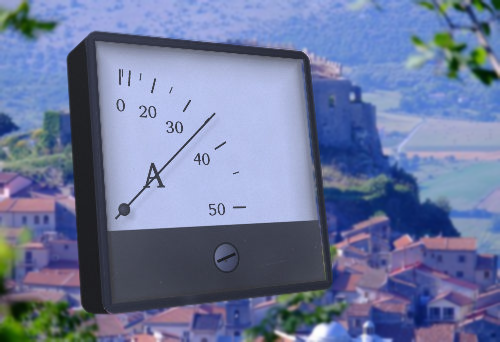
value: **35** A
